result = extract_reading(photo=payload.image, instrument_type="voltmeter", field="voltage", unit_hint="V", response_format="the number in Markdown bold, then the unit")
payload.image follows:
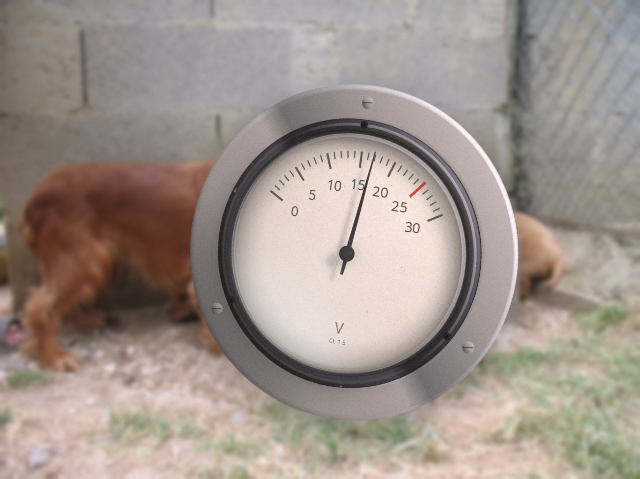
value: **17** V
